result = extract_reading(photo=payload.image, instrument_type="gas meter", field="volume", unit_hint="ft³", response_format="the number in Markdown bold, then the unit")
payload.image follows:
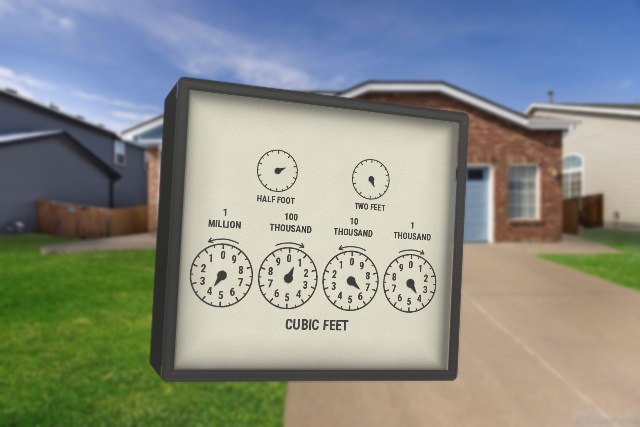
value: **406400** ft³
